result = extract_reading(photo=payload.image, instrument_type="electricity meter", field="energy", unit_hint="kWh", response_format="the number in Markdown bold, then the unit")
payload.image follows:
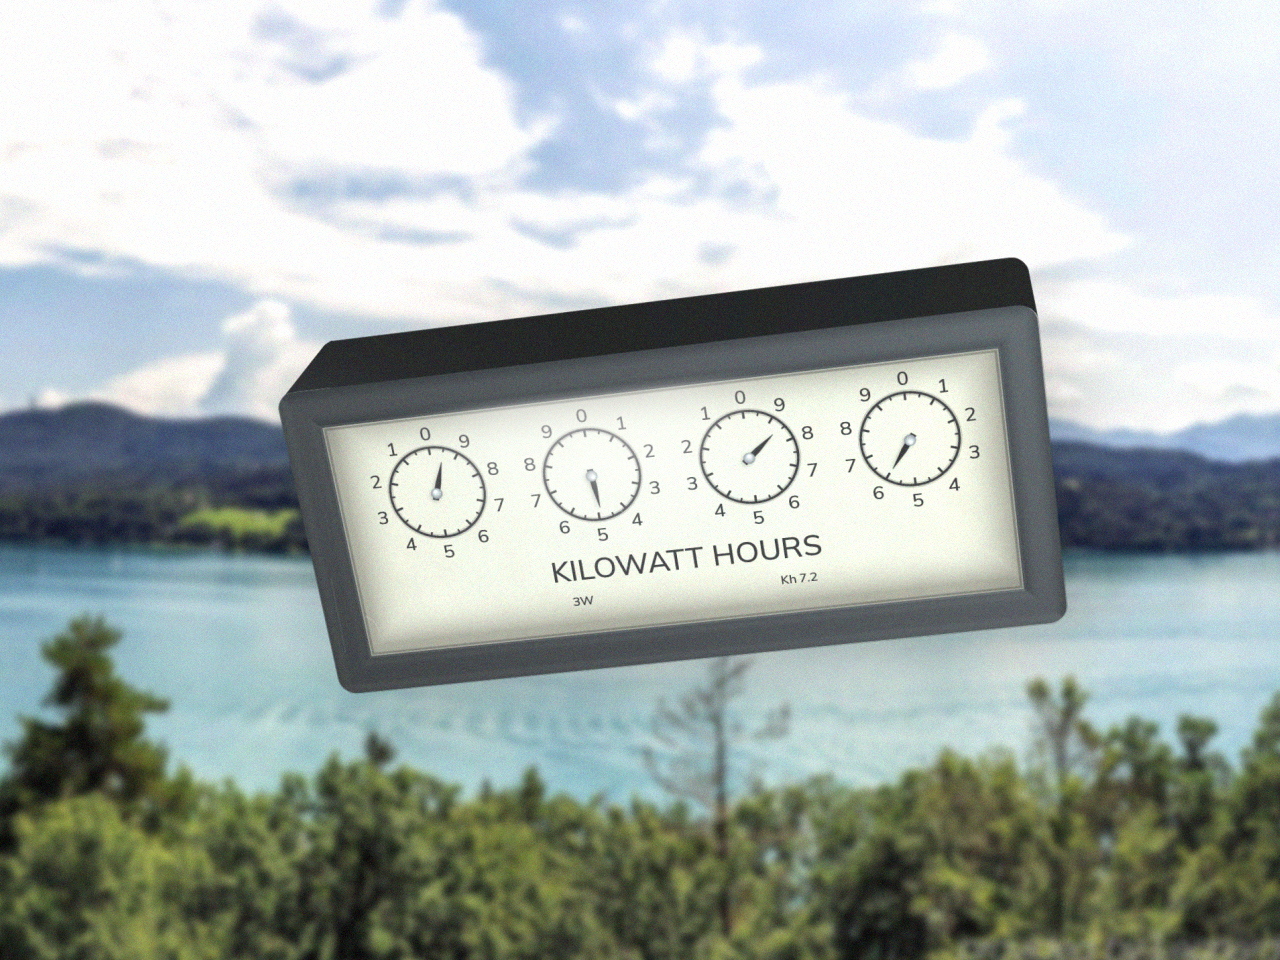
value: **9486** kWh
